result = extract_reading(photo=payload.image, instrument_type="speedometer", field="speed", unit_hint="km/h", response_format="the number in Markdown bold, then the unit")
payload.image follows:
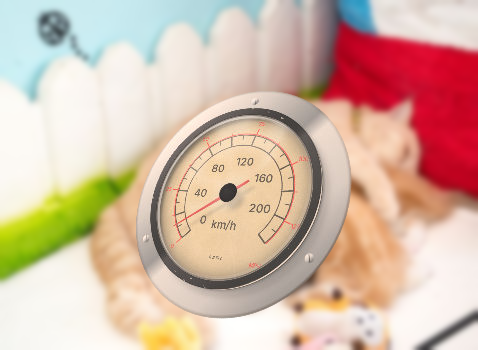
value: **10** km/h
